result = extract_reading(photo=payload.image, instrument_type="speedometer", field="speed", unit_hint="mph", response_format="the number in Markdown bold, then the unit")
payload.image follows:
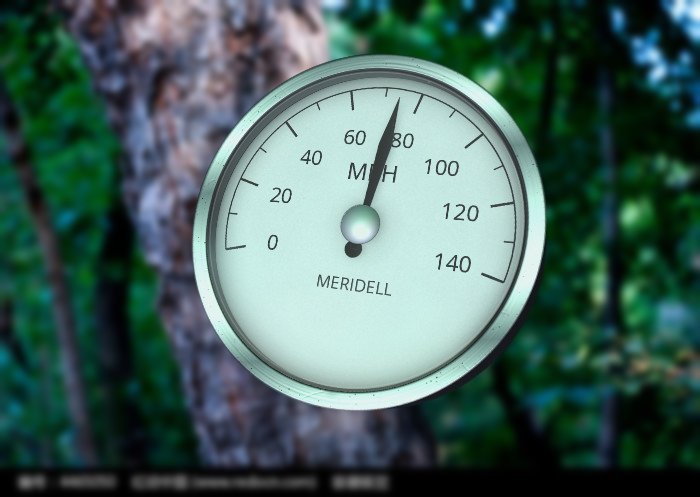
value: **75** mph
